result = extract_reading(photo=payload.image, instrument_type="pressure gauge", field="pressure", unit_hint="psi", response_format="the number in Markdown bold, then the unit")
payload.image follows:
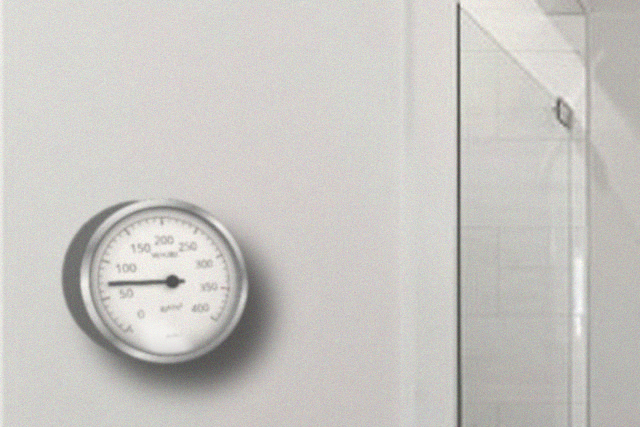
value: **70** psi
